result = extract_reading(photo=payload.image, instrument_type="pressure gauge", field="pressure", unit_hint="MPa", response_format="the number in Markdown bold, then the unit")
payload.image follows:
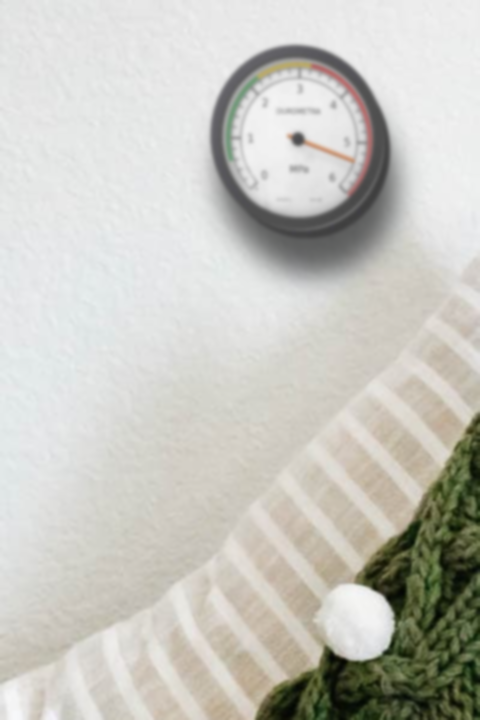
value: **5.4** MPa
